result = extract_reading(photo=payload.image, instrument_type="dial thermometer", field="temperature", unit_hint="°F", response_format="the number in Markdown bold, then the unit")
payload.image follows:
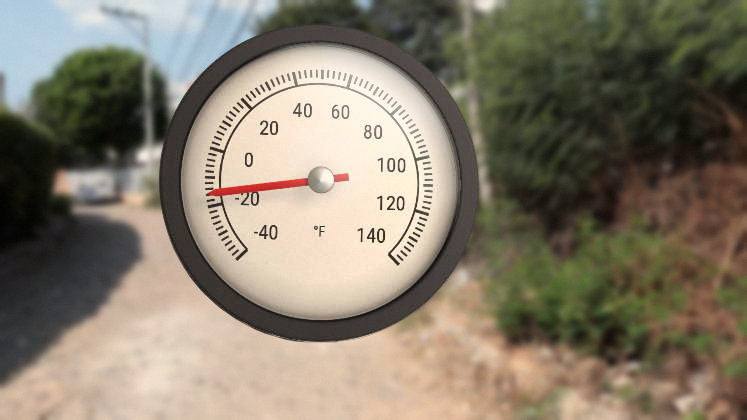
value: **-16** °F
